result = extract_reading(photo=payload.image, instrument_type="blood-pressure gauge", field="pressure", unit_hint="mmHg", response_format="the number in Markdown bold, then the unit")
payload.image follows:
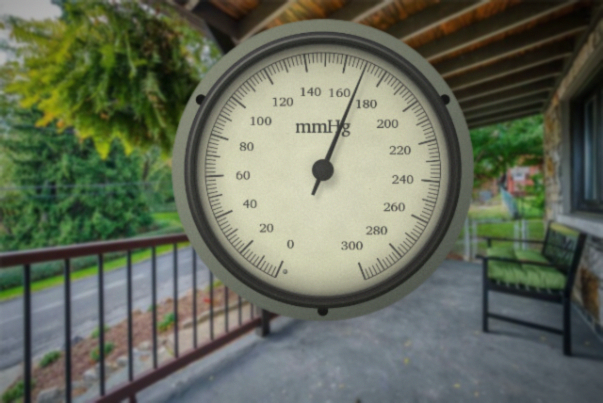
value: **170** mmHg
